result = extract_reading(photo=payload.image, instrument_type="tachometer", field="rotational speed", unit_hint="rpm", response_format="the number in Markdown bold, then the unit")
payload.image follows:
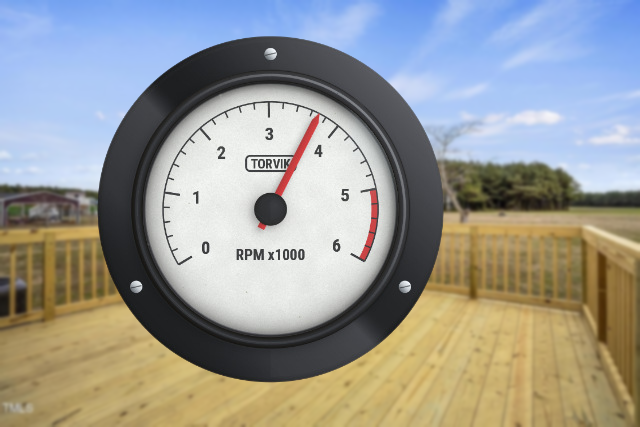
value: **3700** rpm
